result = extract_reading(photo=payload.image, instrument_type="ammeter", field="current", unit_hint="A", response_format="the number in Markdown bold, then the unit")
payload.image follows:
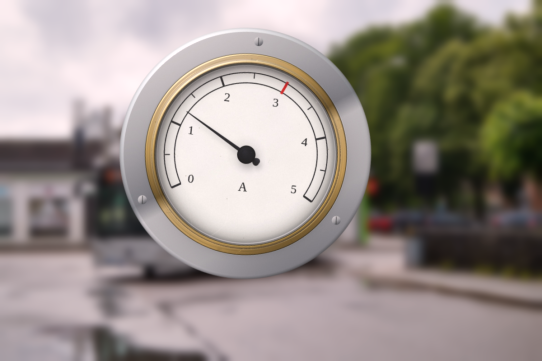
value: **1.25** A
